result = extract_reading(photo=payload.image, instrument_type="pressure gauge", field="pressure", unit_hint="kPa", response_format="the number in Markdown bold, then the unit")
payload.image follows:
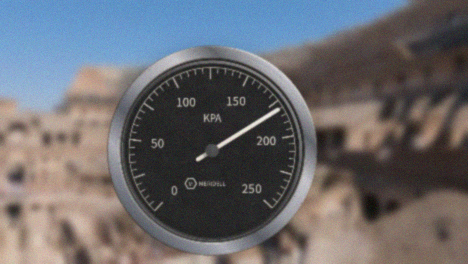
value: **180** kPa
